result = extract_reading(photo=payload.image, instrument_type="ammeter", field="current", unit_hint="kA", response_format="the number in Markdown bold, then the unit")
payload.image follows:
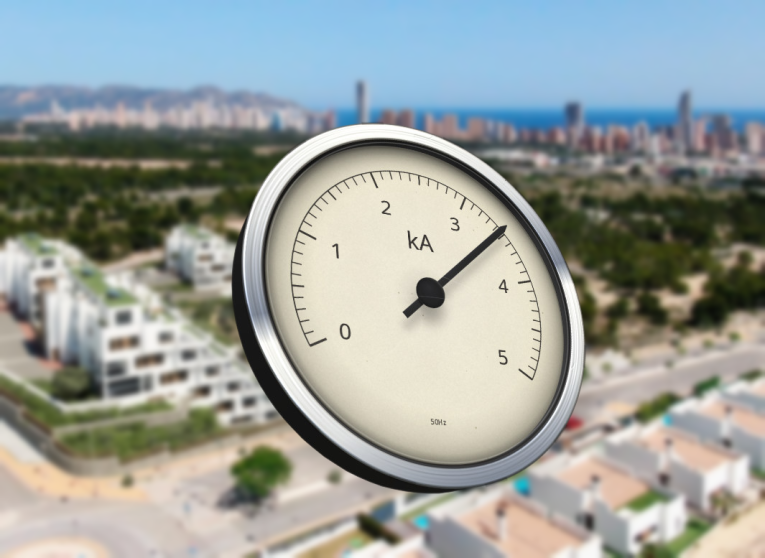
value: **3.45** kA
